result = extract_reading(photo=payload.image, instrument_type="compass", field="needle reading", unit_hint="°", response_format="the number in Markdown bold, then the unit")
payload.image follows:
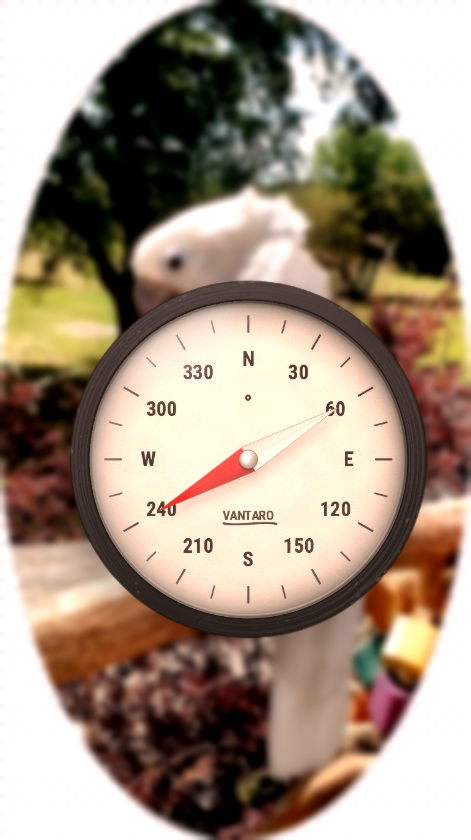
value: **240** °
